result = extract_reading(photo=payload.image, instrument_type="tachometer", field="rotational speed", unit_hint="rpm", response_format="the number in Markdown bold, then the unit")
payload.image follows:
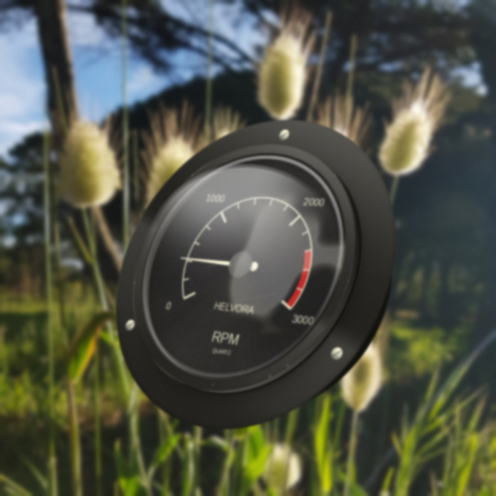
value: **400** rpm
